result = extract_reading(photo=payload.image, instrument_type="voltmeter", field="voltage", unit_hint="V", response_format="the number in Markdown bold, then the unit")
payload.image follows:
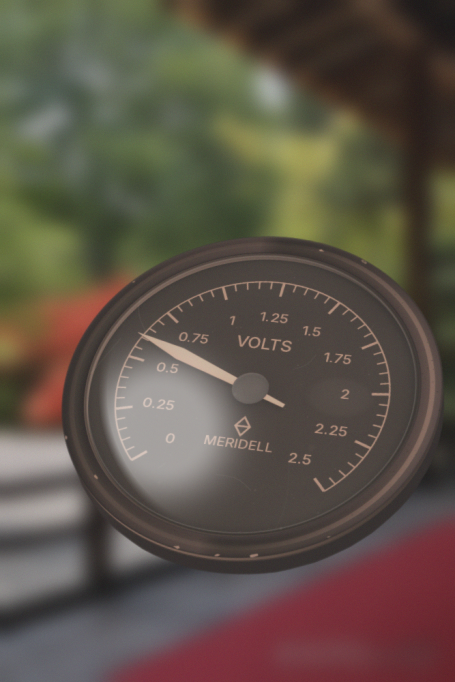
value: **0.6** V
